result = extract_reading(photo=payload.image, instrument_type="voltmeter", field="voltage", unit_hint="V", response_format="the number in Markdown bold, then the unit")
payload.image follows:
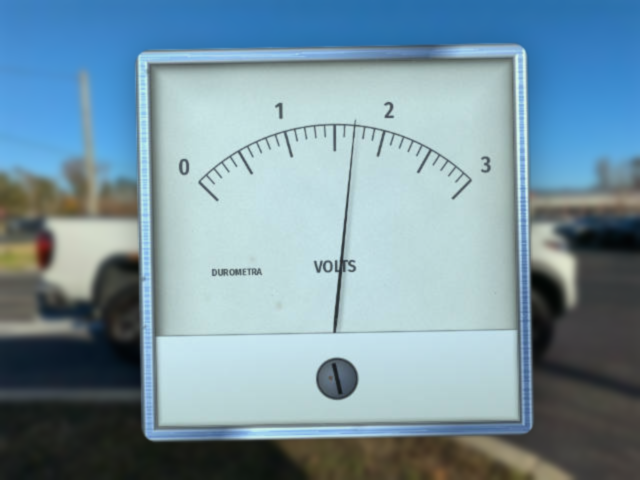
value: **1.7** V
